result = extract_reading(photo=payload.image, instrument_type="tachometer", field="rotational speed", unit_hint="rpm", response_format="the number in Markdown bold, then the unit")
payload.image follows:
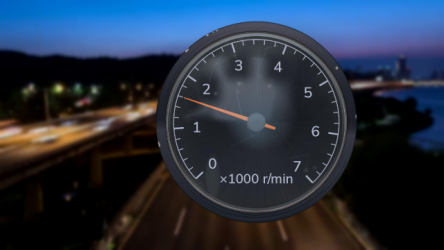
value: **1600** rpm
